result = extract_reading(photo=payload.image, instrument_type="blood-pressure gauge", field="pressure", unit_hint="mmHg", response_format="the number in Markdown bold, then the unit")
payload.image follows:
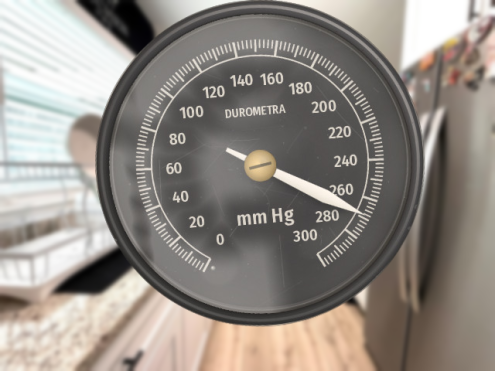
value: **268** mmHg
